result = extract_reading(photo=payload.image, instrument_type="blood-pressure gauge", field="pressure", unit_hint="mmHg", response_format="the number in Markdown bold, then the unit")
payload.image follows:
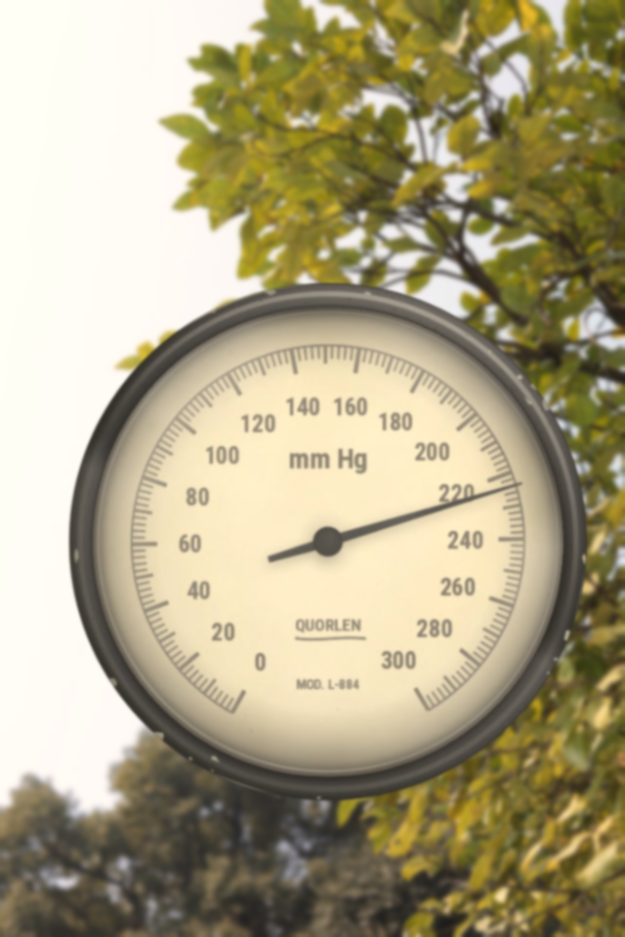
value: **224** mmHg
